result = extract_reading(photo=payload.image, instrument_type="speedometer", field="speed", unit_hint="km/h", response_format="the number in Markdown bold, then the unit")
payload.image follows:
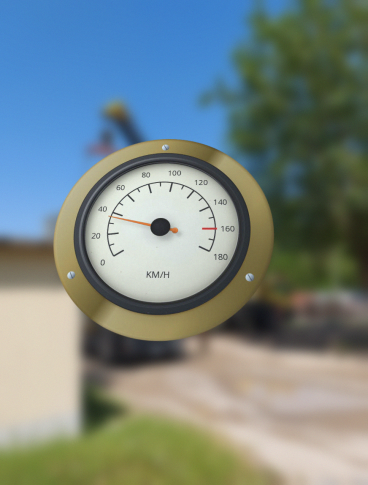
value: **35** km/h
